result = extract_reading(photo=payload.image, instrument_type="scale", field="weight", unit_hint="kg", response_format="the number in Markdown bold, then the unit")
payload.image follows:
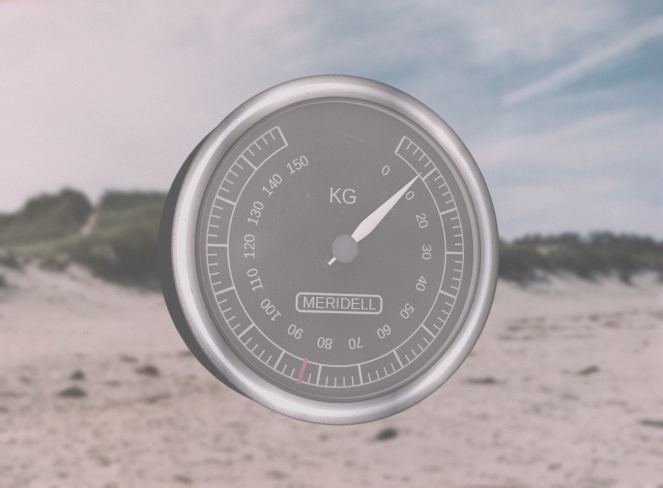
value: **8** kg
